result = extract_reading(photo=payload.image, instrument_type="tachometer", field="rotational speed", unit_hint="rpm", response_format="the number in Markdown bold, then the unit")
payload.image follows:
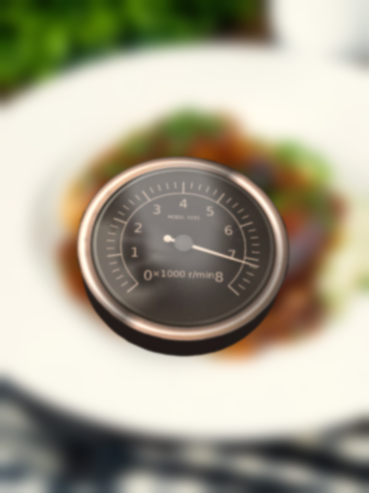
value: **7200** rpm
